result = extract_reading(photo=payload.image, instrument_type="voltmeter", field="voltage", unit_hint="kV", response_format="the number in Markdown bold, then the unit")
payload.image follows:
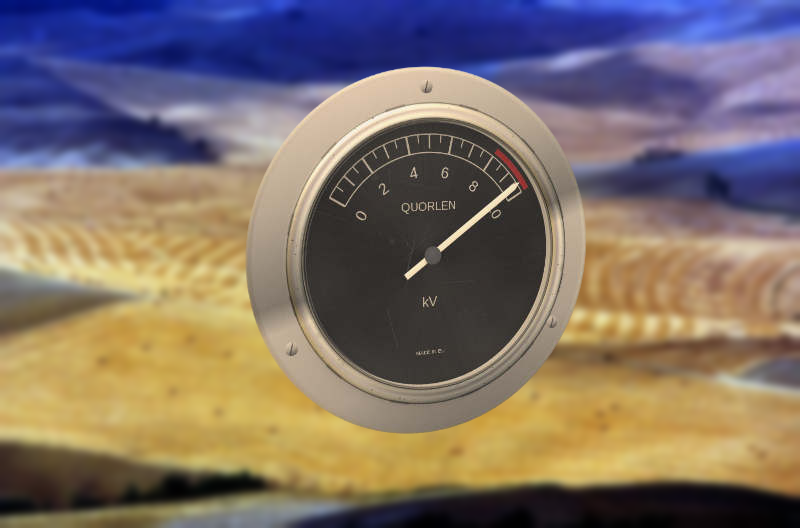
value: **9.5** kV
